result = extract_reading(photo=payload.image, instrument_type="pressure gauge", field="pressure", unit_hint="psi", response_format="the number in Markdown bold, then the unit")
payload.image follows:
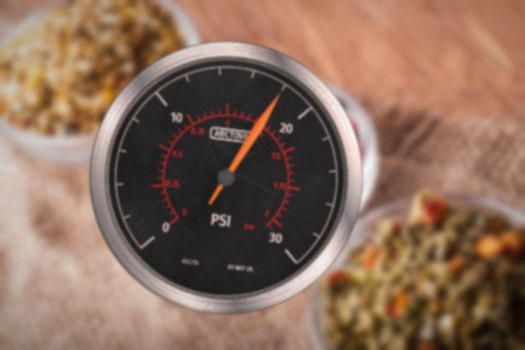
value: **18** psi
